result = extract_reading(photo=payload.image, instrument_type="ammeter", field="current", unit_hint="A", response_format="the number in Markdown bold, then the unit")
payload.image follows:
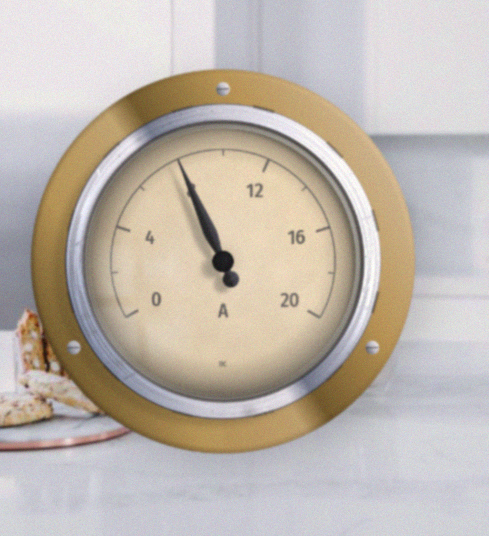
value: **8** A
